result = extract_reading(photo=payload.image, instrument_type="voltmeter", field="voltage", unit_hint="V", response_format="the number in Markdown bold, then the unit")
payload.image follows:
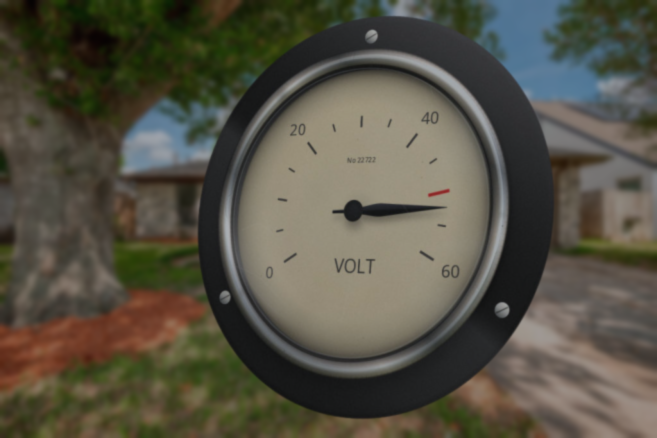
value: **52.5** V
